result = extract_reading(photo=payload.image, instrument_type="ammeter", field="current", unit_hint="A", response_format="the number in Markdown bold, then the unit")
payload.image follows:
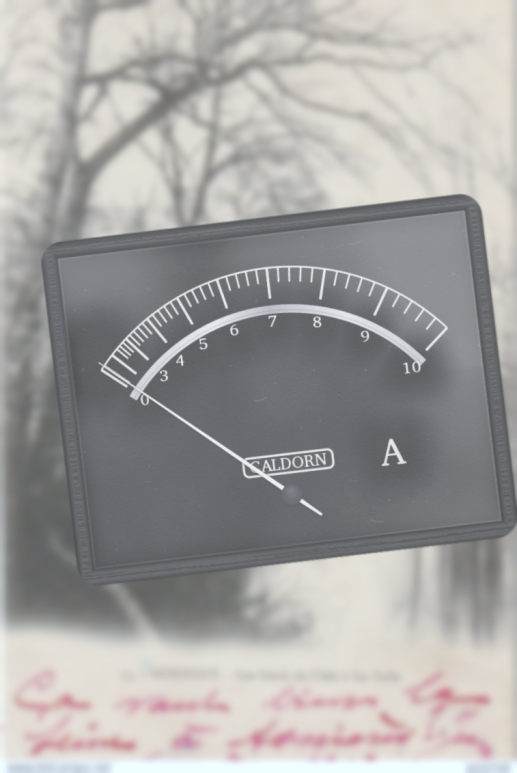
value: **1** A
